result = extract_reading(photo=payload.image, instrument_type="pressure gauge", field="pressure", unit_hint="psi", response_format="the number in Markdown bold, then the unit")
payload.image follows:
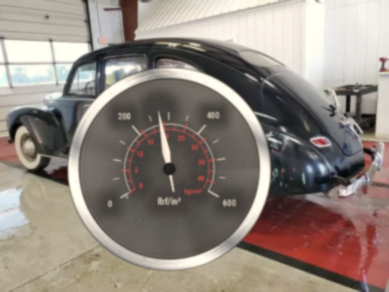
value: **275** psi
